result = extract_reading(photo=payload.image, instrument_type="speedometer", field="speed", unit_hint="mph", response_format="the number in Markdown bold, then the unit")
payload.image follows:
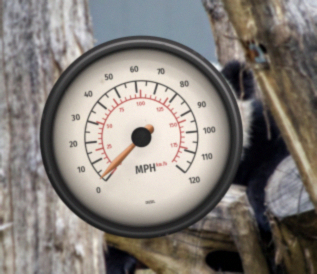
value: **2.5** mph
